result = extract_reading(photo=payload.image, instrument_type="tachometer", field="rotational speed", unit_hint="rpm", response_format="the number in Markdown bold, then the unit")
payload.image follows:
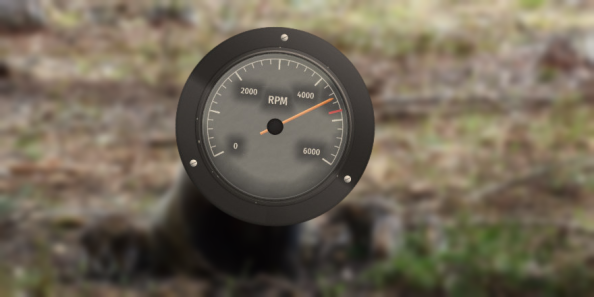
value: **4500** rpm
